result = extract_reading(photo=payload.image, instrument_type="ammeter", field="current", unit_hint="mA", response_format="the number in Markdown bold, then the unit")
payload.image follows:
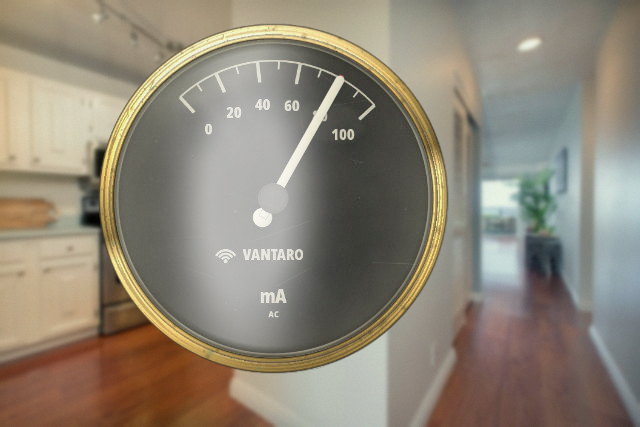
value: **80** mA
